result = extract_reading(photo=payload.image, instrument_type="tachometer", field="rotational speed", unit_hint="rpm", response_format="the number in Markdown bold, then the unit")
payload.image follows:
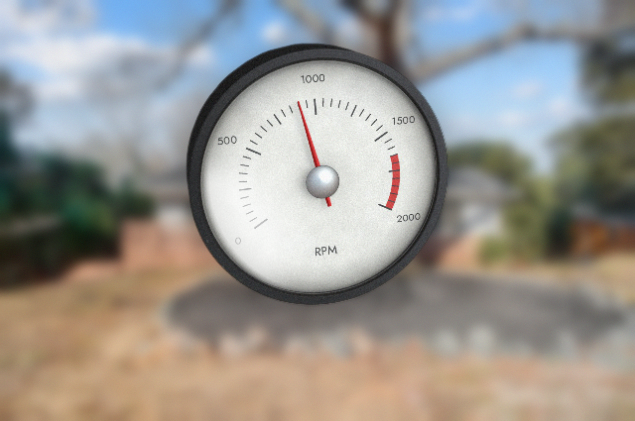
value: **900** rpm
